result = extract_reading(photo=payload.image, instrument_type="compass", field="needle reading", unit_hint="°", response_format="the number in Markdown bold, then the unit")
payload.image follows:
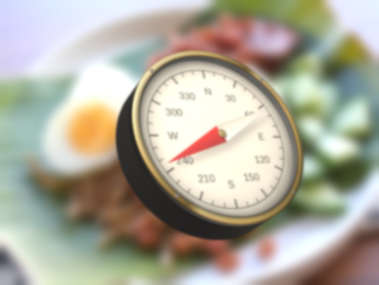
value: **245** °
